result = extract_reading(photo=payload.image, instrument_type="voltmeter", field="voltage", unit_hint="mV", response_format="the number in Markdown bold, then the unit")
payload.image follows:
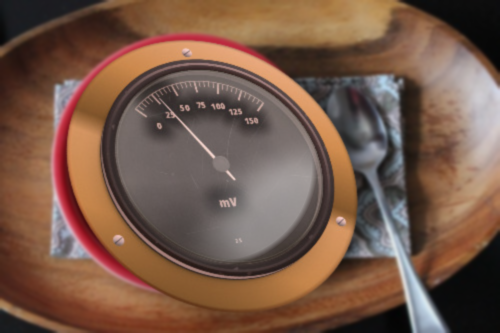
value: **25** mV
